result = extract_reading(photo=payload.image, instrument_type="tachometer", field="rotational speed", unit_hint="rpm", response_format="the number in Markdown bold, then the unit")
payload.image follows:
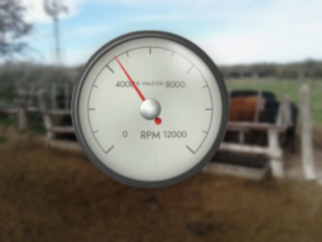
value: **4500** rpm
